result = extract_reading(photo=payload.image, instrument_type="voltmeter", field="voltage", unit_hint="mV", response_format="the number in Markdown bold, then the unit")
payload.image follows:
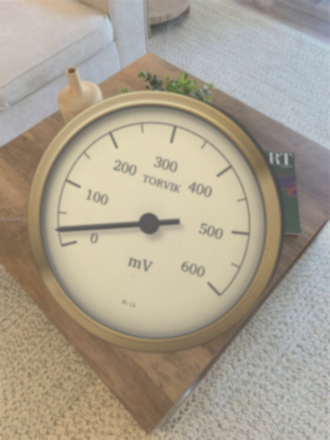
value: **25** mV
